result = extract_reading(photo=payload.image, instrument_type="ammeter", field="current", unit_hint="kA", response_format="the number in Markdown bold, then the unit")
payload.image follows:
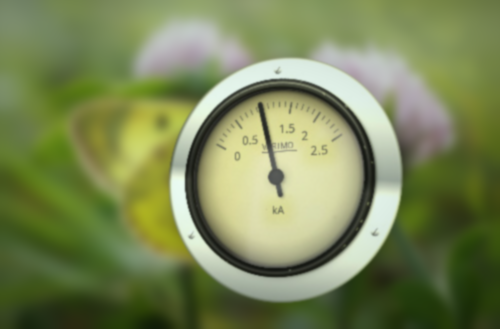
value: **1** kA
